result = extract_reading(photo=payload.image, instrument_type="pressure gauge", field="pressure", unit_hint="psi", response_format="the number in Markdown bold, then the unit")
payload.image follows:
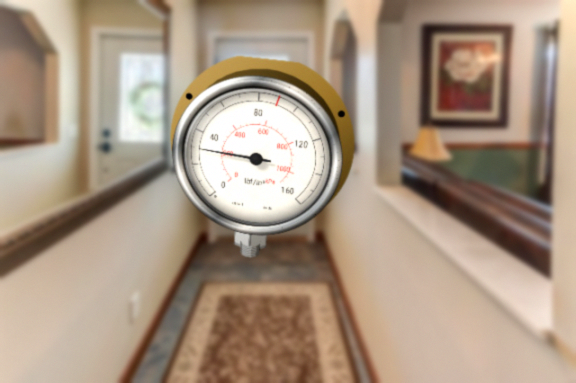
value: **30** psi
